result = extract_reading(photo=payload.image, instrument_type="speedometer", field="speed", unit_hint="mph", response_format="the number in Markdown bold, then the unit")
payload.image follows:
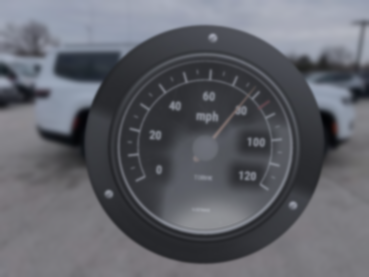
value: **77.5** mph
